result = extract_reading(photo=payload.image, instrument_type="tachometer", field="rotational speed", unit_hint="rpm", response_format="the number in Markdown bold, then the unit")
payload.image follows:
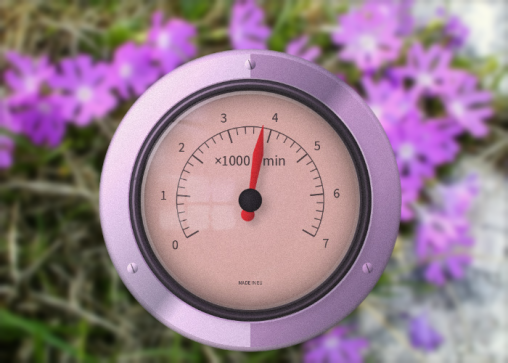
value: **3800** rpm
